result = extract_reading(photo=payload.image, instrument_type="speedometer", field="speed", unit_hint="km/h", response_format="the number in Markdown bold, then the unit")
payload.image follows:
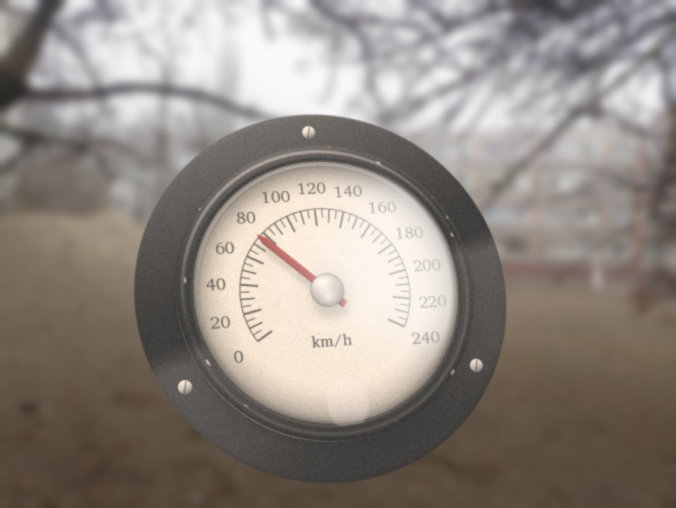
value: **75** km/h
